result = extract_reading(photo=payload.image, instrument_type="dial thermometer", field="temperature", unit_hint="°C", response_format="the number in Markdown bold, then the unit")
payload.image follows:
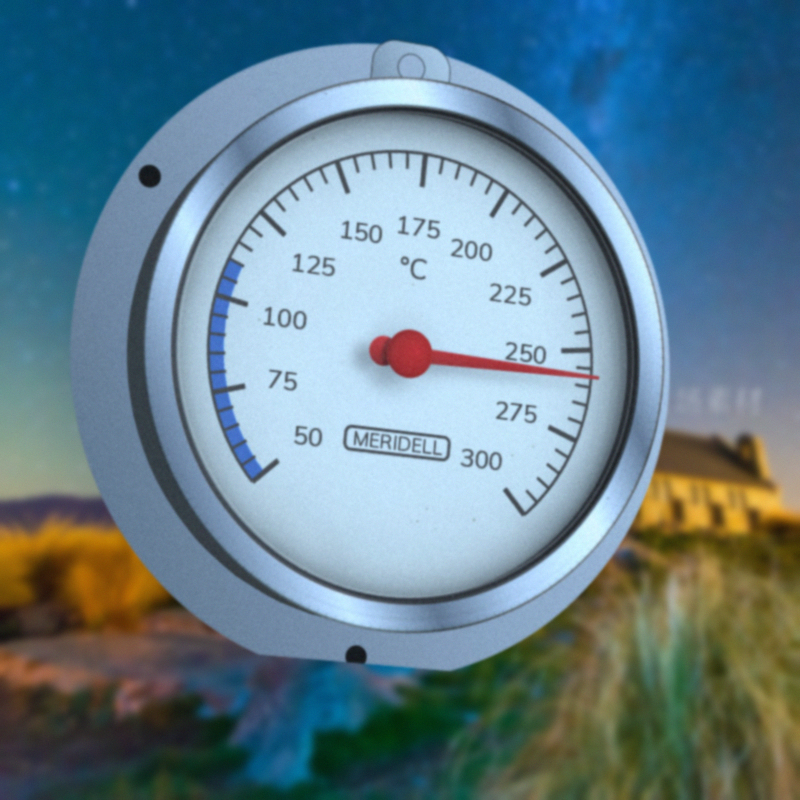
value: **257.5** °C
